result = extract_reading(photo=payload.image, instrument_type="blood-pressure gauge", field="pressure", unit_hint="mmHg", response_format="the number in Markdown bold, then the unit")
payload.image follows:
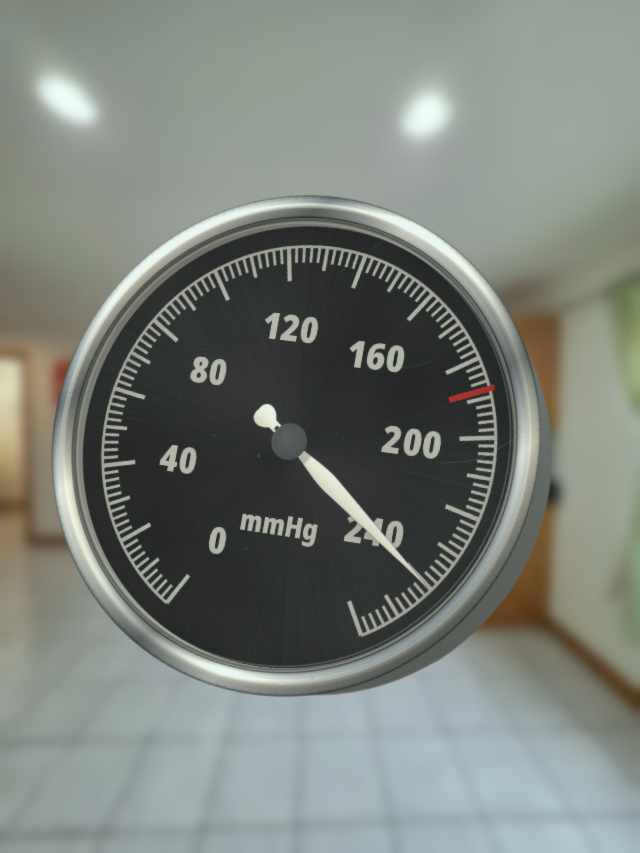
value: **240** mmHg
